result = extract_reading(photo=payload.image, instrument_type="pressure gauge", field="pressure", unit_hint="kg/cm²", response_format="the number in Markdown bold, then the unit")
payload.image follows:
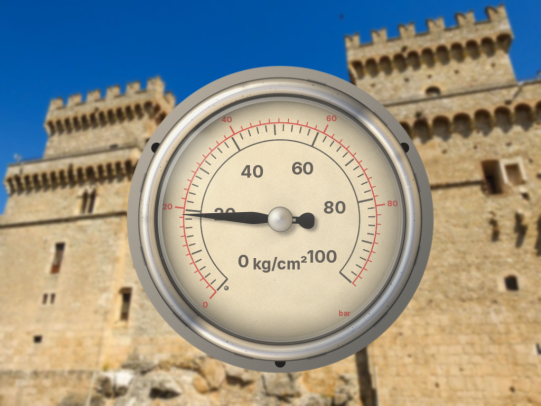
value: **19** kg/cm²
